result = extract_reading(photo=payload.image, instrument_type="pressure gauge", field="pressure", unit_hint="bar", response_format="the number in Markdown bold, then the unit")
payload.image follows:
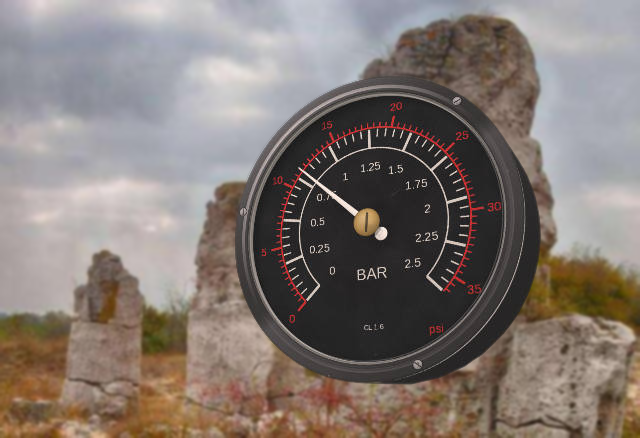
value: **0.8** bar
